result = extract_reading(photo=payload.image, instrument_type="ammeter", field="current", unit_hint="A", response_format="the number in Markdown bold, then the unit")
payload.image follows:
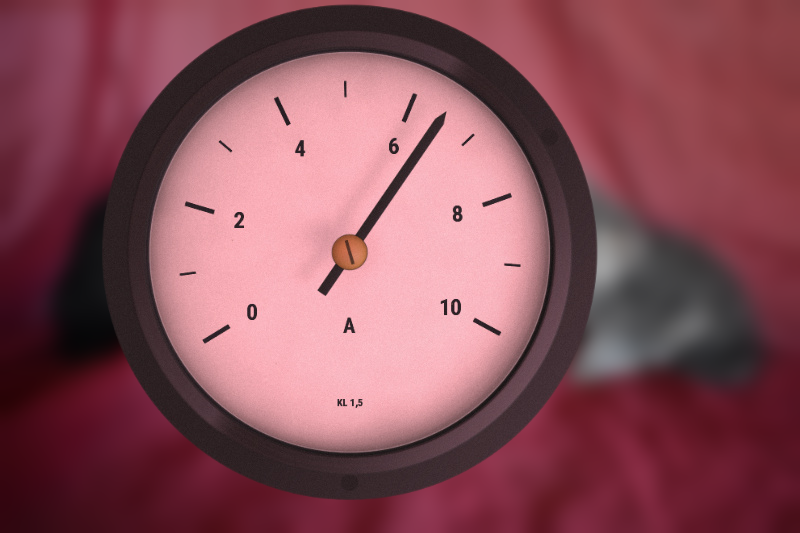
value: **6.5** A
